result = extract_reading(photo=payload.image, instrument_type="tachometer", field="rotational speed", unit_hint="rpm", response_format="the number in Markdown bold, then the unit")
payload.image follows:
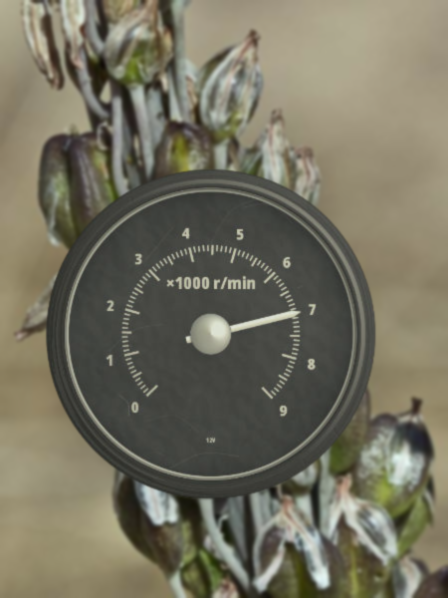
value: **7000** rpm
